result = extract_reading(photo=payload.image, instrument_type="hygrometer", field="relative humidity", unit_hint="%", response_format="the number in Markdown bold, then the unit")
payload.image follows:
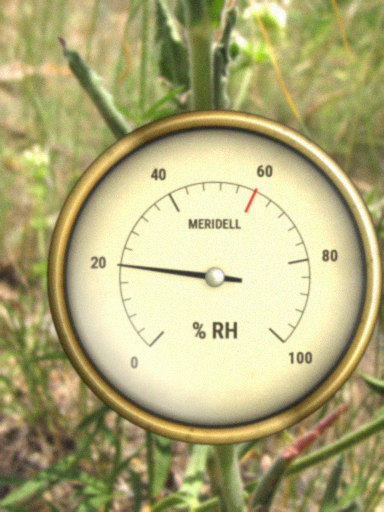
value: **20** %
